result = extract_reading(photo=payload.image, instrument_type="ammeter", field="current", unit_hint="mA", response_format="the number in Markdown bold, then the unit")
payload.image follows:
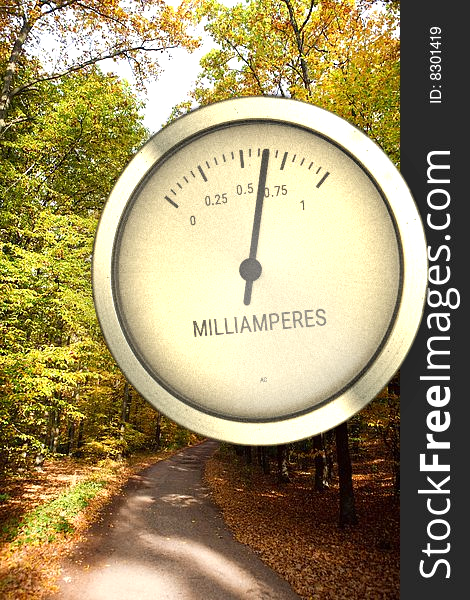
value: **0.65** mA
